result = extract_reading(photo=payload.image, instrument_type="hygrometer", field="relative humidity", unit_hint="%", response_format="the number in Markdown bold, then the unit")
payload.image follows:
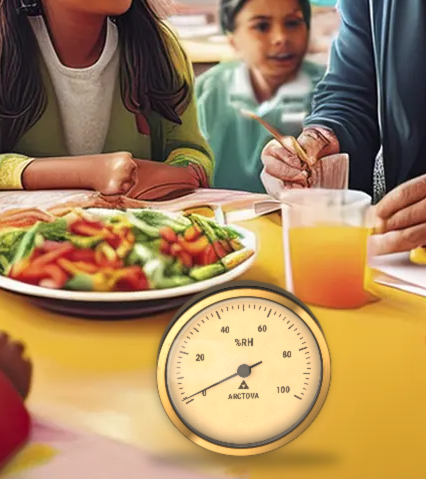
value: **2** %
